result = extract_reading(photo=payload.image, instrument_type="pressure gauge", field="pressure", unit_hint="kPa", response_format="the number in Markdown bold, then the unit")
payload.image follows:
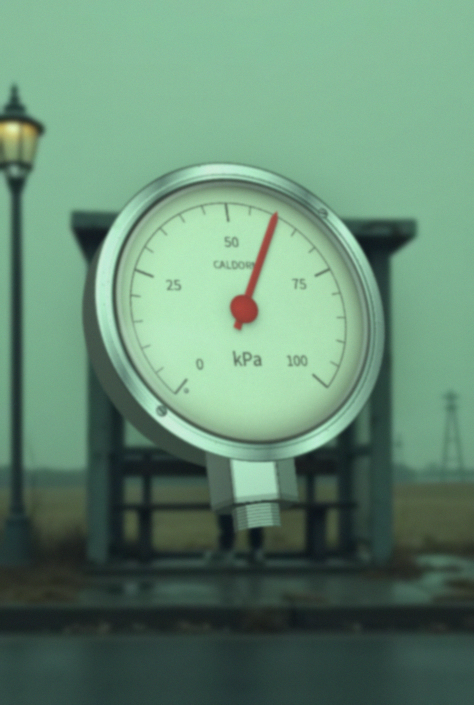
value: **60** kPa
